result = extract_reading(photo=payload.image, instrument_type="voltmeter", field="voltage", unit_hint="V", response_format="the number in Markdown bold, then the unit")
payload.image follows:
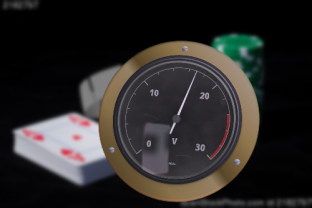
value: **17** V
